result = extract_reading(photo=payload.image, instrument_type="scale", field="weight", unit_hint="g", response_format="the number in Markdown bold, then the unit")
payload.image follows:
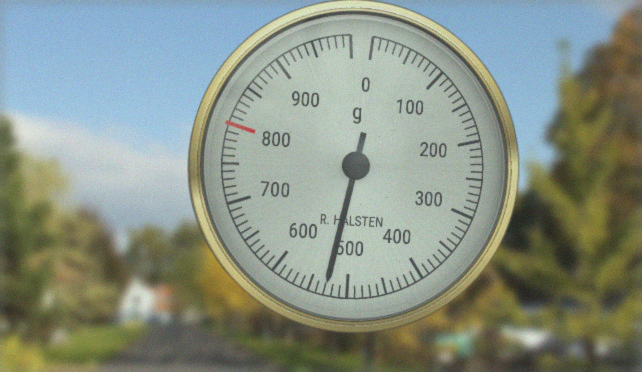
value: **530** g
